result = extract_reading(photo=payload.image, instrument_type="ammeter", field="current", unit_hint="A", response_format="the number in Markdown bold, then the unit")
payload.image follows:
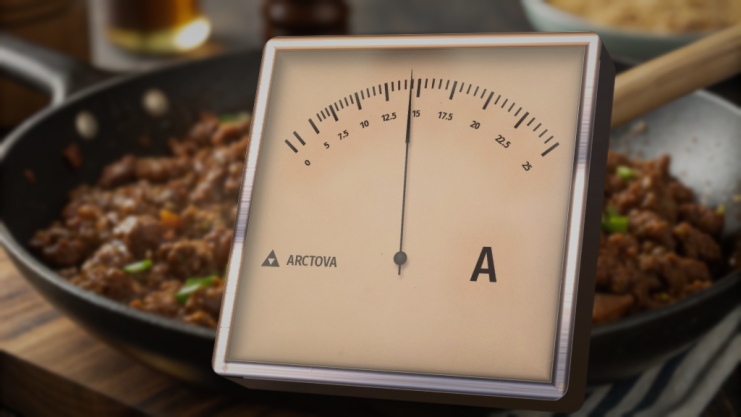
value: **14.5** A
